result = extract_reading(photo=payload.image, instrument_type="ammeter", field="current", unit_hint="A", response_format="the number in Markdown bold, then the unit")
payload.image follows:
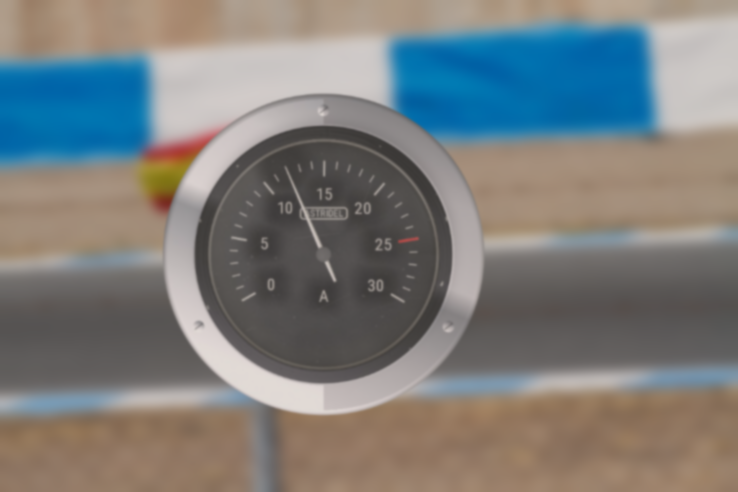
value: **12** A
